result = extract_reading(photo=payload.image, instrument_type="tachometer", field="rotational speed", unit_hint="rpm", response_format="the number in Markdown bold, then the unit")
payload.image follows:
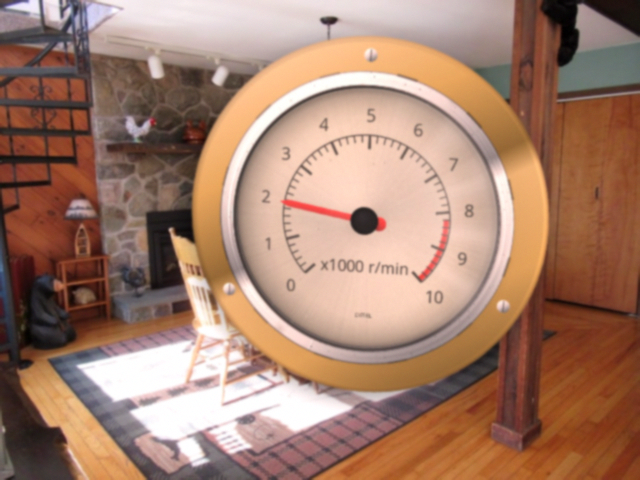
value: **2000** rpm
